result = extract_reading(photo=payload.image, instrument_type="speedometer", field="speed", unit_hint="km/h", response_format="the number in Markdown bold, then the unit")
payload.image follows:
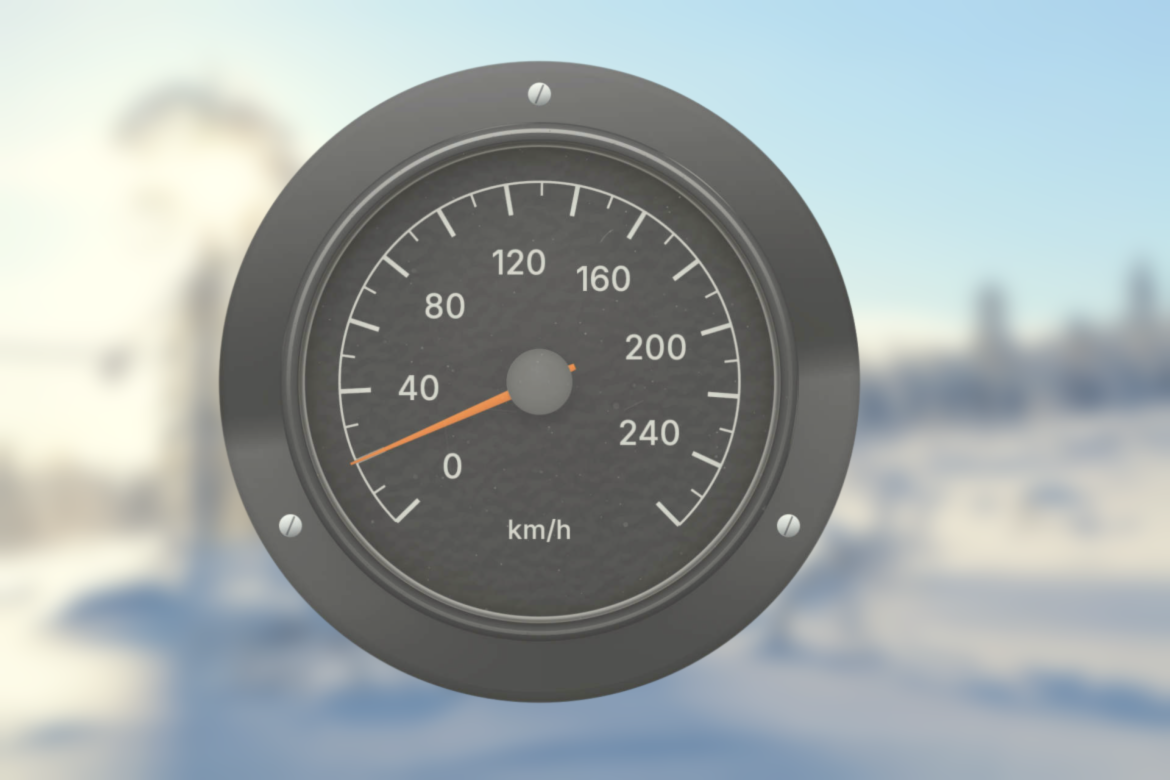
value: **20** km/h
